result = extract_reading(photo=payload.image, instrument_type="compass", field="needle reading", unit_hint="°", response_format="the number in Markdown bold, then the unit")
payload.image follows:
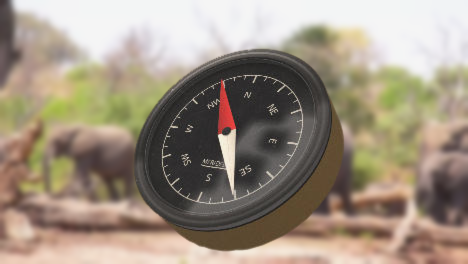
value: **330** °
